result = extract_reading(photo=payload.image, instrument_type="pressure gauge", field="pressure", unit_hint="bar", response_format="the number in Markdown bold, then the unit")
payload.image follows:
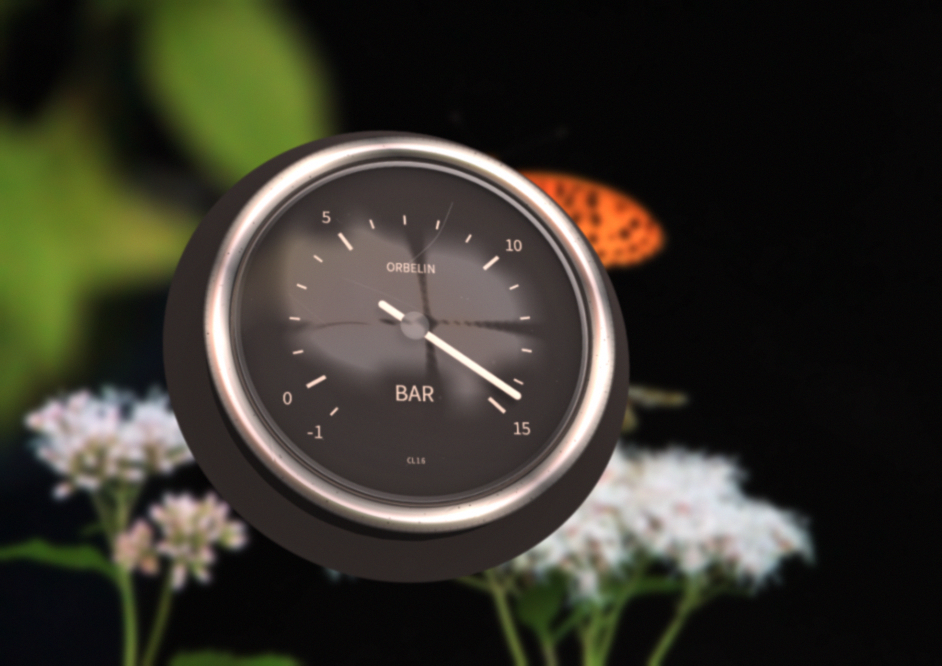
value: **14.5** bar
